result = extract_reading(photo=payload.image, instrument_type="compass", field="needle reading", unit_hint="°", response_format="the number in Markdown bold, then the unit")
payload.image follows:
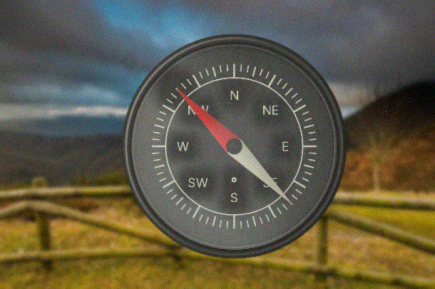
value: **315** °
